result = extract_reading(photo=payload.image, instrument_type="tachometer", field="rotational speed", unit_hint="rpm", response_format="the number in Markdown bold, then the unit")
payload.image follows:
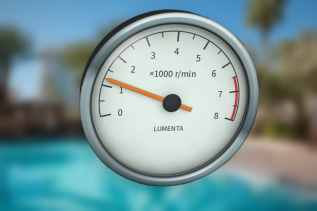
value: **1250** rpm
